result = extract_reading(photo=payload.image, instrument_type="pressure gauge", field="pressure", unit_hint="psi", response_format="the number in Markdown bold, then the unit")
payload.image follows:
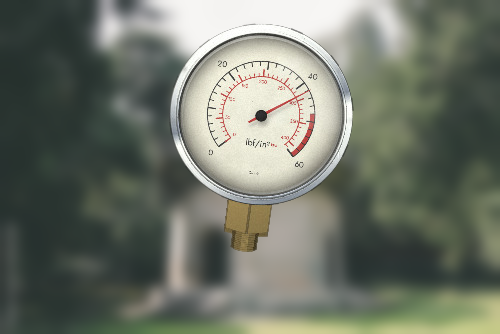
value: **42** psi
